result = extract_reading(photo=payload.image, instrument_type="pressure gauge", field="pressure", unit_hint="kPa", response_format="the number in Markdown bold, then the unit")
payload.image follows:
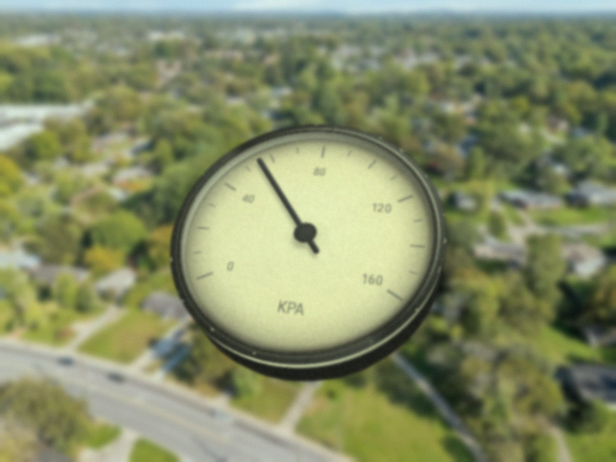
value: **55** kPa
